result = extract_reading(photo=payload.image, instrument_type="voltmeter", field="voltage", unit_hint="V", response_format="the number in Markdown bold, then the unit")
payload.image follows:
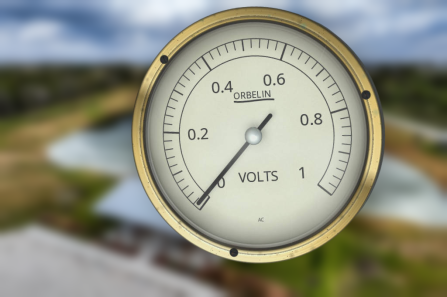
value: **0.01** V
